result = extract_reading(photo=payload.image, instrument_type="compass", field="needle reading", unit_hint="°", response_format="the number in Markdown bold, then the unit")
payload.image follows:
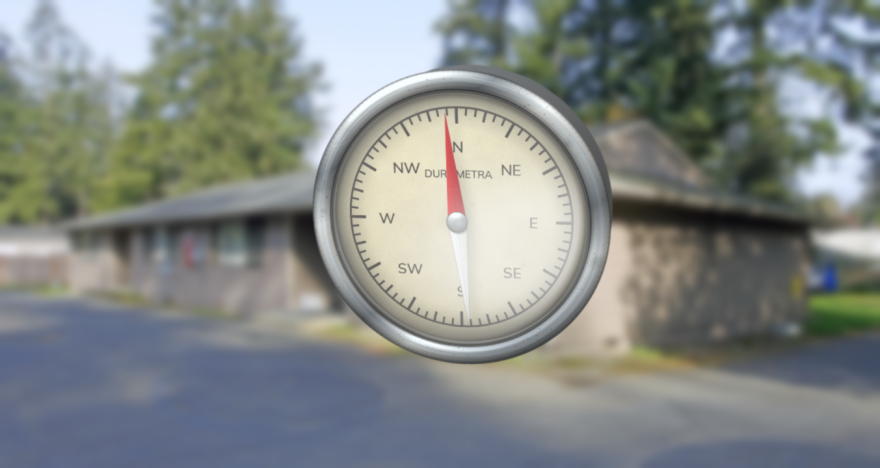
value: **355** °
